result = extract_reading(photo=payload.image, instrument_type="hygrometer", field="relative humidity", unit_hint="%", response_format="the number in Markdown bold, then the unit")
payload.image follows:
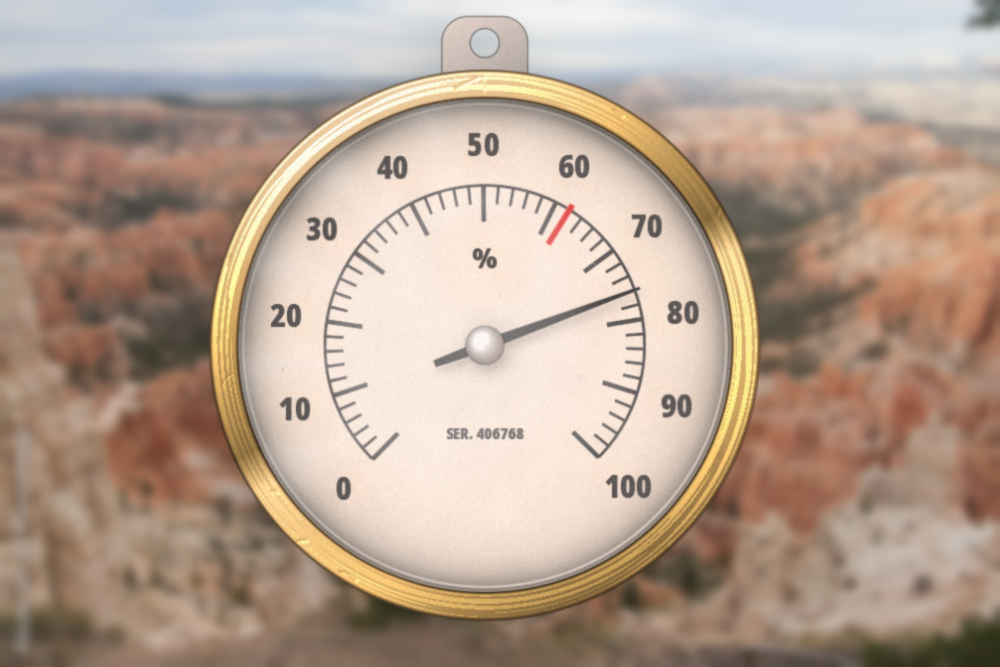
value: **76** %
